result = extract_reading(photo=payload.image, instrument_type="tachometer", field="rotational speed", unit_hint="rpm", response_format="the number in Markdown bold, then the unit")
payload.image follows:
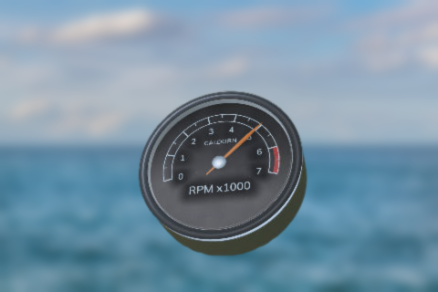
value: **5000** rpm
